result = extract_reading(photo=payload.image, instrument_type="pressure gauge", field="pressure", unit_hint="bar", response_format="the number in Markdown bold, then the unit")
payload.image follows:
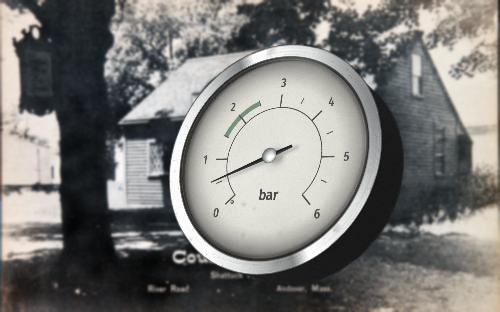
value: **0.5** bar
